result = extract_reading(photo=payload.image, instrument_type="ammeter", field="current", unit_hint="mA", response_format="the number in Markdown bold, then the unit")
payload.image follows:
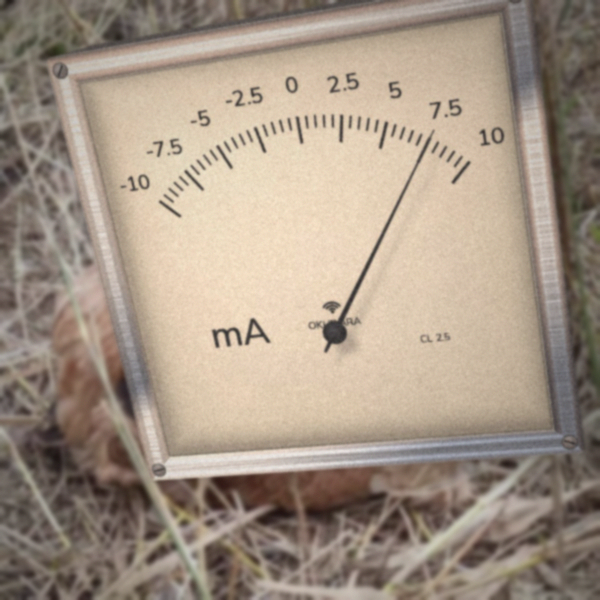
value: **7.5** mA
